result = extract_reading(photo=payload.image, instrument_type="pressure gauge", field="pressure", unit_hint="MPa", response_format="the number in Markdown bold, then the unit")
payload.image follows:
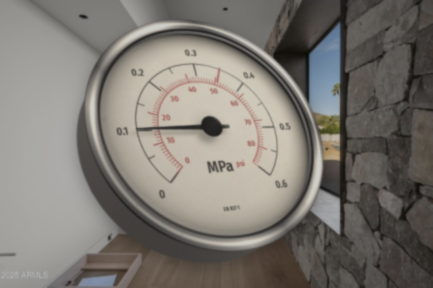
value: **0.1** MPa
